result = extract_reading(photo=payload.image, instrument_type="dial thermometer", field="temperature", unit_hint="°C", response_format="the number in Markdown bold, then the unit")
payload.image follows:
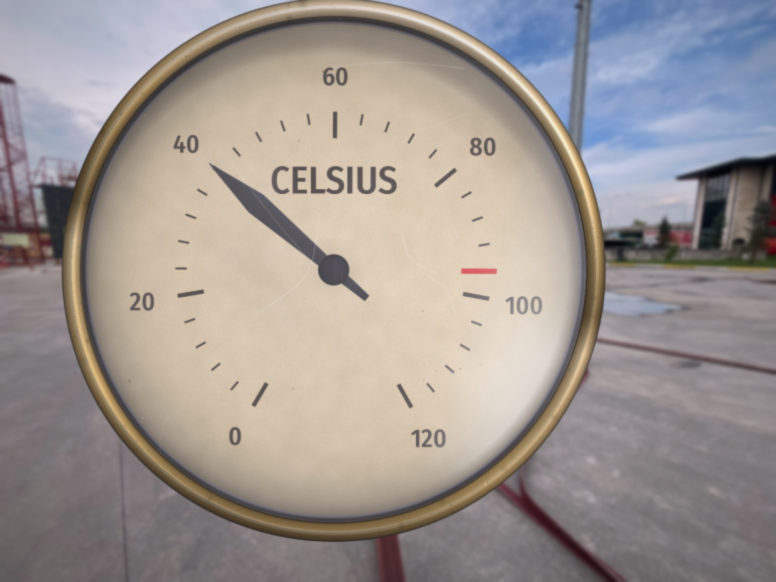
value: **40** °C
